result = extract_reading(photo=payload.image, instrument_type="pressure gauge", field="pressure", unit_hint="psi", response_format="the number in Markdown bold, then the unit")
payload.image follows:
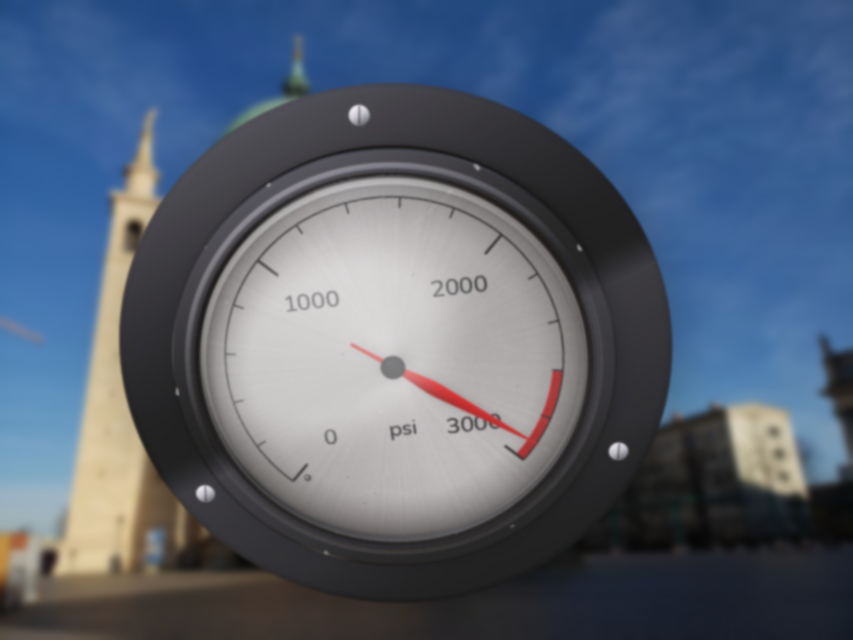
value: **2900** psi
